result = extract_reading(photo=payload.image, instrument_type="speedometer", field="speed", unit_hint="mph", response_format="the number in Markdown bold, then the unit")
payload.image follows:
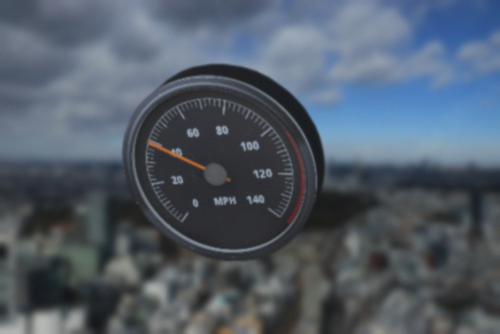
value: **40** mph
